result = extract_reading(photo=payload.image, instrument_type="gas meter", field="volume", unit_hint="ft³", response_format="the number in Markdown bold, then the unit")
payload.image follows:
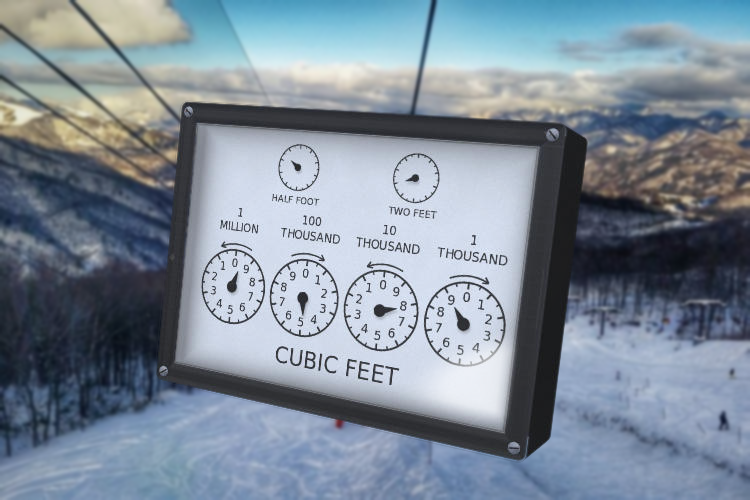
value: **947900** ft³
